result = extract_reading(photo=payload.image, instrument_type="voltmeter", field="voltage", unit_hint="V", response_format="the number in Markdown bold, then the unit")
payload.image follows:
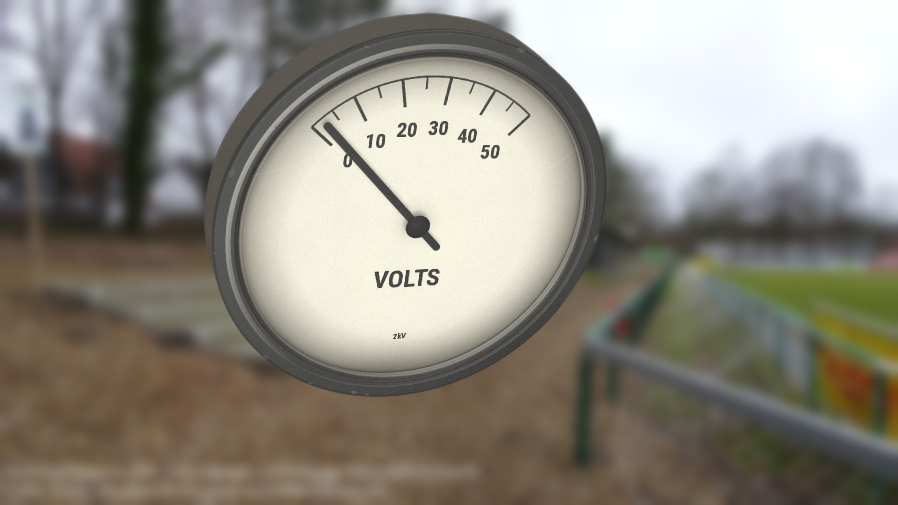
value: **2.5** V
